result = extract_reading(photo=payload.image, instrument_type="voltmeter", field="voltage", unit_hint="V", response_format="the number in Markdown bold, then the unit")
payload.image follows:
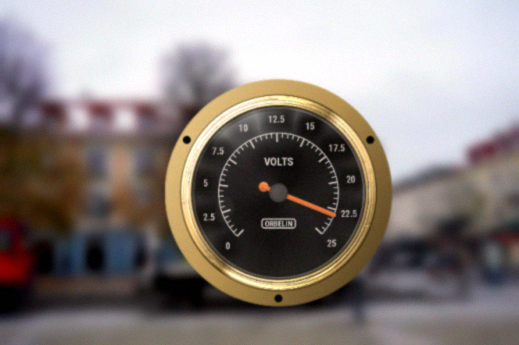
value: **23** V
